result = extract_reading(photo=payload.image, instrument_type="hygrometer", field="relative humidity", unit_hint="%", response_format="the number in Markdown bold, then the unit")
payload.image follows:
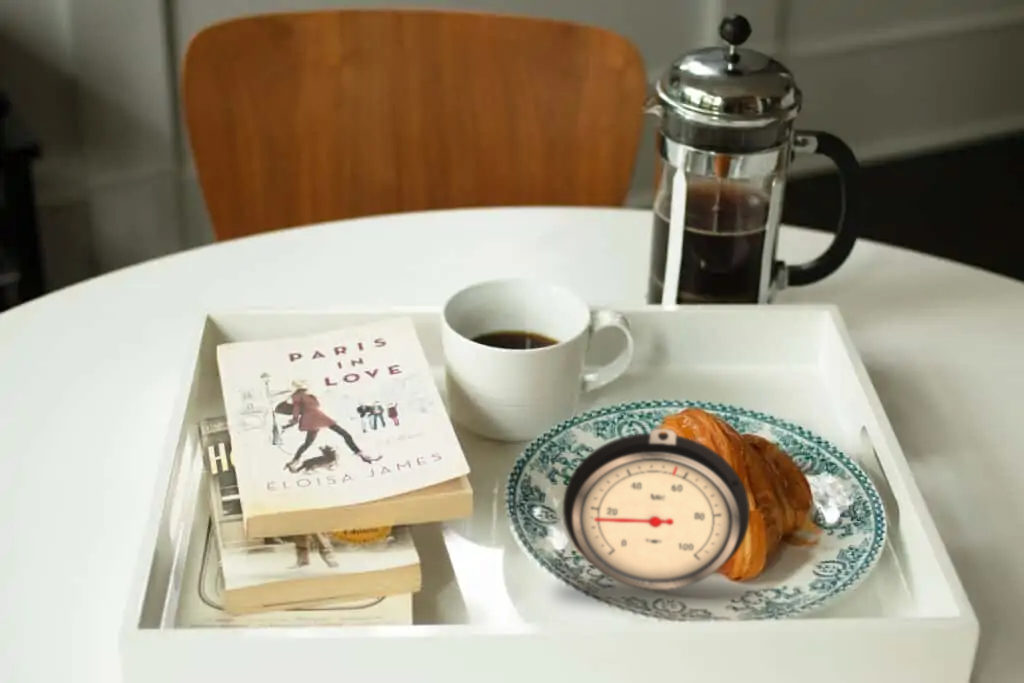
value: **16** %
